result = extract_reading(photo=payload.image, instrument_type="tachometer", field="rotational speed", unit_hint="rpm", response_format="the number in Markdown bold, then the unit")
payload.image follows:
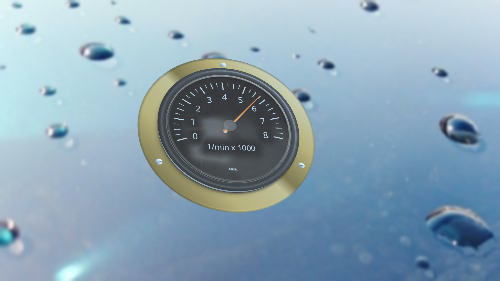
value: **5750** rpm
